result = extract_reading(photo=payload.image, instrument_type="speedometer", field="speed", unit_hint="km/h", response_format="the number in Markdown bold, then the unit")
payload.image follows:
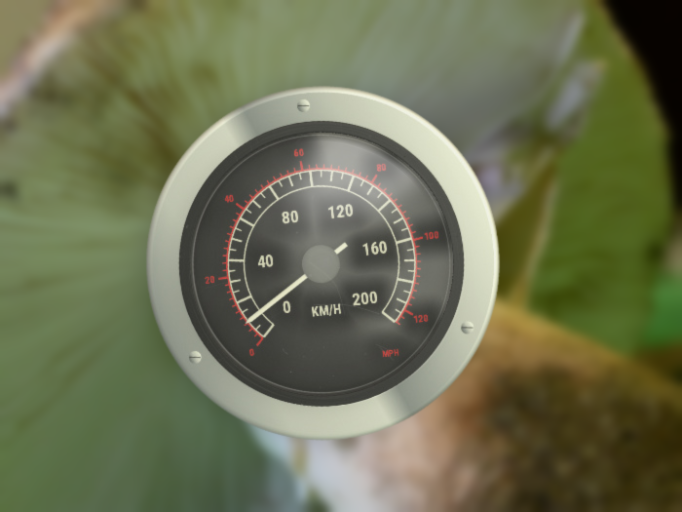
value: **10** km/h
